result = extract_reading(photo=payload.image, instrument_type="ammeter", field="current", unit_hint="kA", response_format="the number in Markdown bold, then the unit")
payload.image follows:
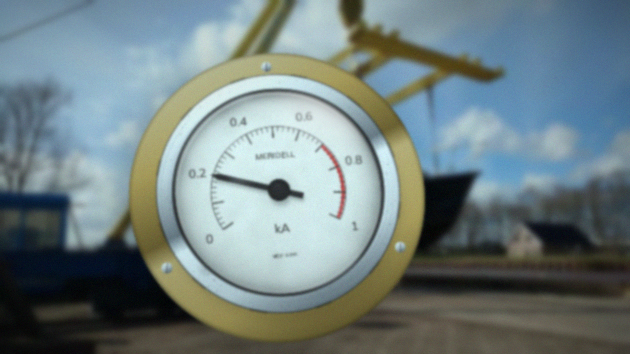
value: **0.2** kA
